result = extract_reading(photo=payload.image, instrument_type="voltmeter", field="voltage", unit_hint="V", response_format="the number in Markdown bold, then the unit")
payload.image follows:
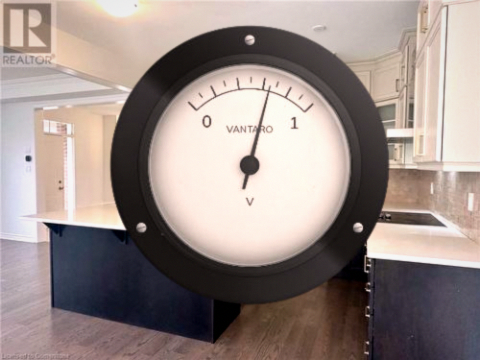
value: **0.65** V
